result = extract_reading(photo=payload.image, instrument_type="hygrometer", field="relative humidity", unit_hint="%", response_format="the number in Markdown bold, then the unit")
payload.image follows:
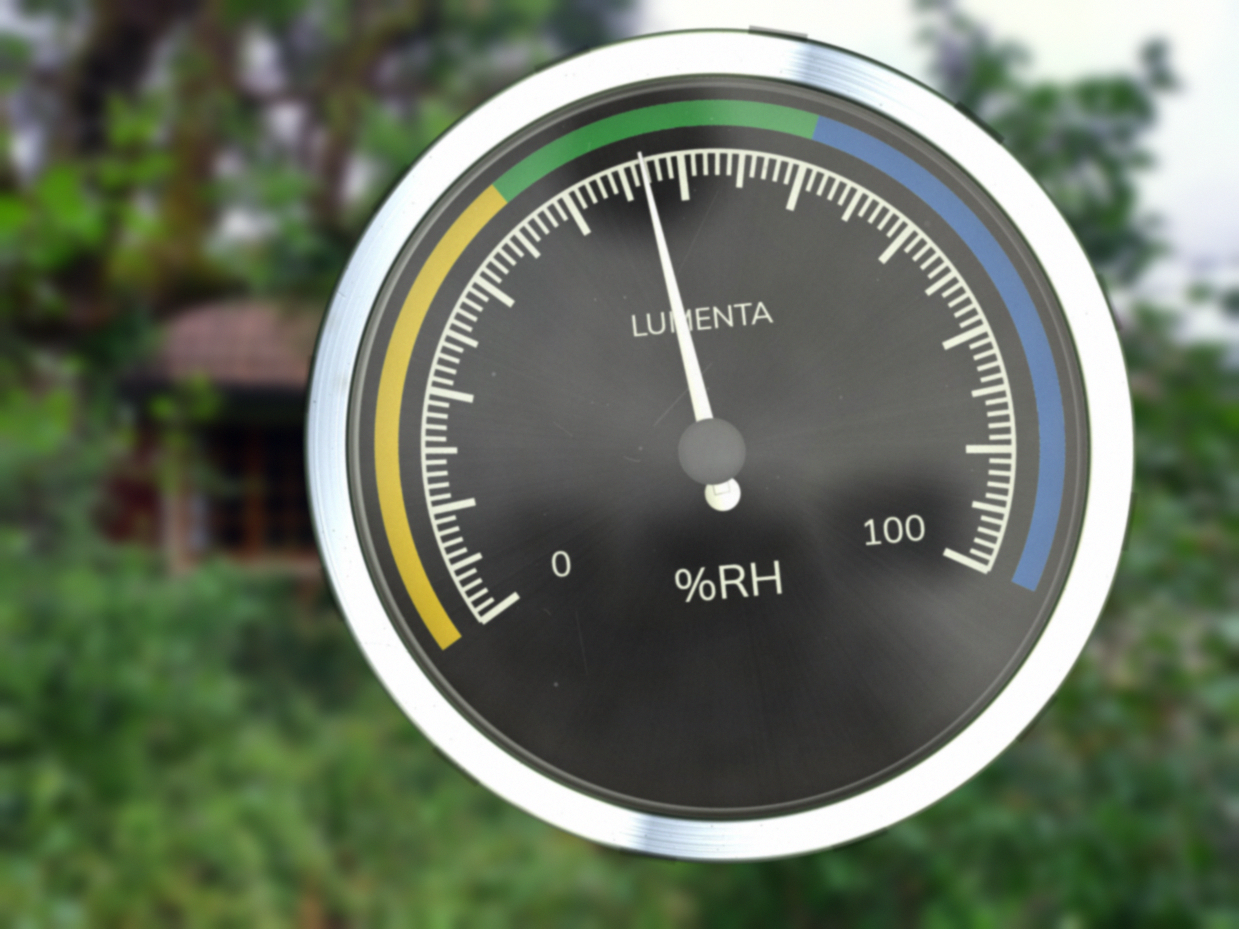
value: **47** %
